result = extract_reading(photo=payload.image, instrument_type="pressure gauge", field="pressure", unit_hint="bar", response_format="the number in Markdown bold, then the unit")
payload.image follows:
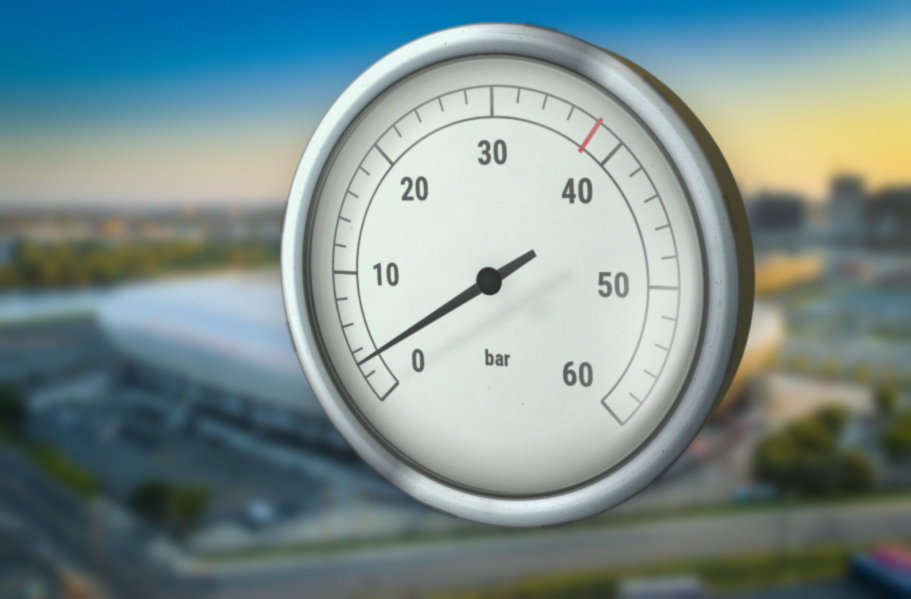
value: **3** bar
